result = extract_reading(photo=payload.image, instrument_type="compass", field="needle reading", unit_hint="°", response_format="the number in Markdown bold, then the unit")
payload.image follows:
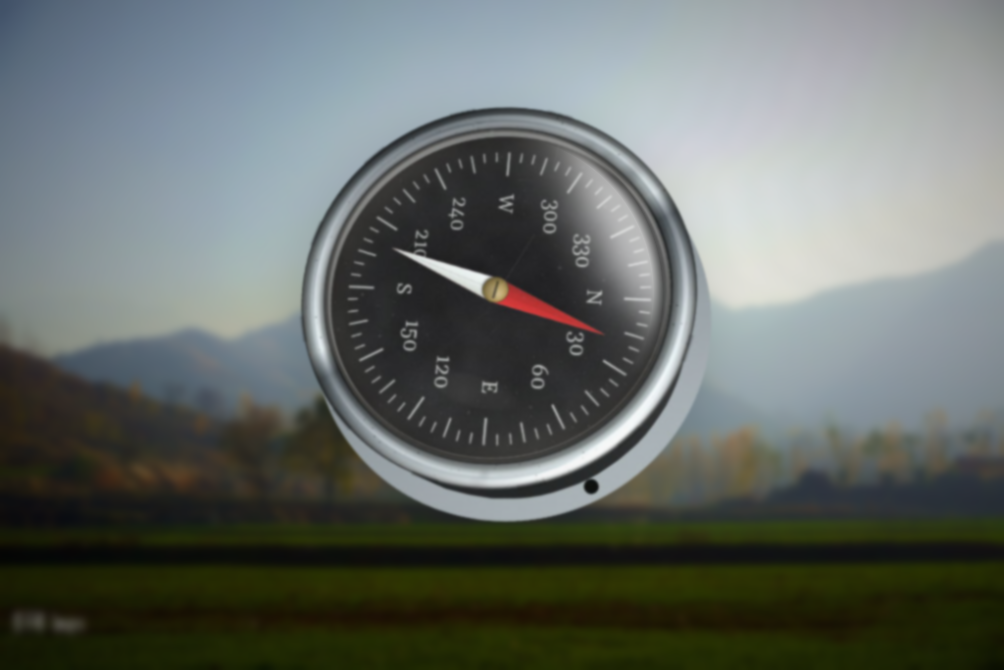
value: **20** °
